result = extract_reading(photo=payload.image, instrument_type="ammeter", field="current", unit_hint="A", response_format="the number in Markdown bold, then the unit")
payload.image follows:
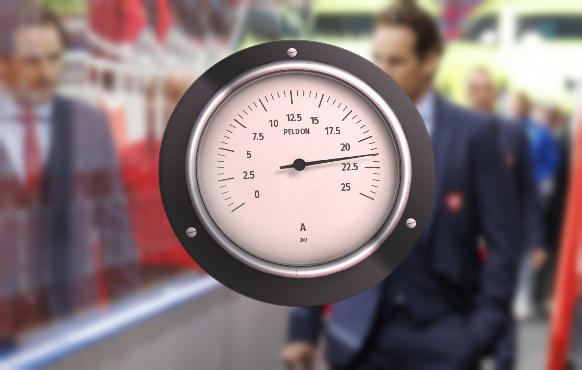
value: **21.5** A
